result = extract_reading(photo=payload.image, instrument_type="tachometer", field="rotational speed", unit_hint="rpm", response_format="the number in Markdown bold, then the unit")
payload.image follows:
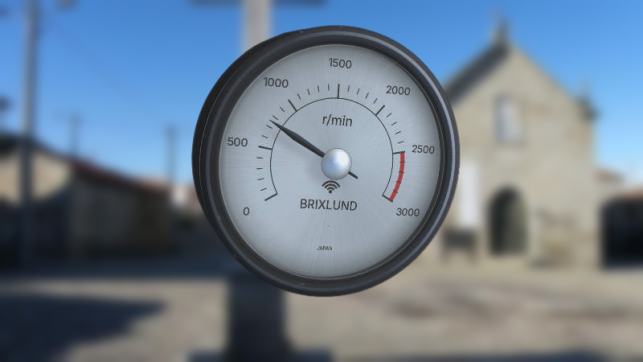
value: **750** rpm
